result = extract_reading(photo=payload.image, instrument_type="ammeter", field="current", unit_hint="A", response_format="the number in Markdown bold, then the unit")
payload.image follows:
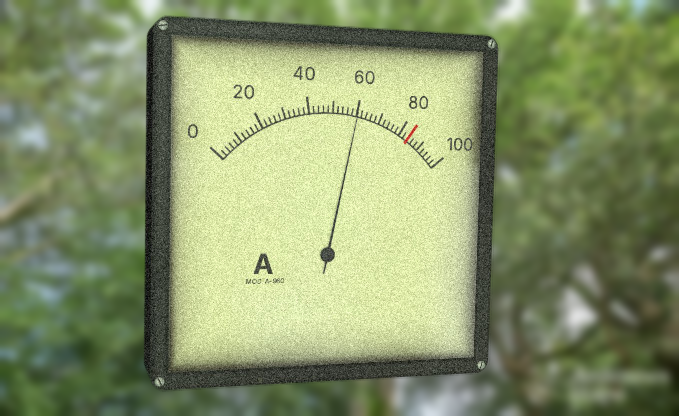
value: **60** A
